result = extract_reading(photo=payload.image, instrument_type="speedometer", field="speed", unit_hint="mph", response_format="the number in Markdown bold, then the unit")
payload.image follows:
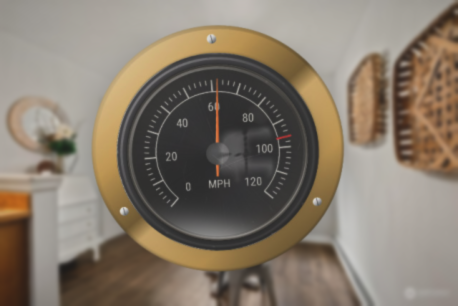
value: **62** mph
